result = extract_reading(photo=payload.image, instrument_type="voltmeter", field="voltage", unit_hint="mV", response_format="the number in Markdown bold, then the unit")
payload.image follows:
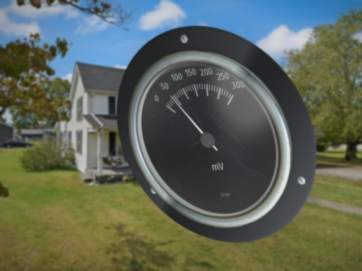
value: **50** mV
